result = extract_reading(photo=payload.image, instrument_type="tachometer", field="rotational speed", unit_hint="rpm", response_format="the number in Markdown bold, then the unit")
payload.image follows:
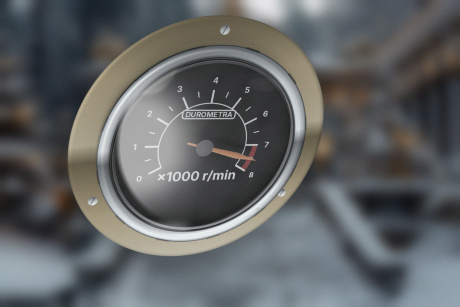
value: **7500** rpm
